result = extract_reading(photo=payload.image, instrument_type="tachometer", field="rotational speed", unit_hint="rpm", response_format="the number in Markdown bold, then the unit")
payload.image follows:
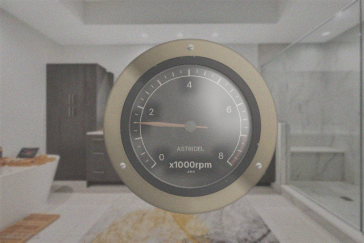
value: **1500** rpm
